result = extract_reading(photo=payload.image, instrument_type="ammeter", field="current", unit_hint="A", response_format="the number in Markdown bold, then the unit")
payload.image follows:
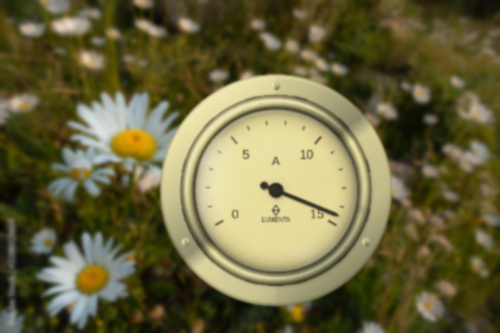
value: **14.5** A
